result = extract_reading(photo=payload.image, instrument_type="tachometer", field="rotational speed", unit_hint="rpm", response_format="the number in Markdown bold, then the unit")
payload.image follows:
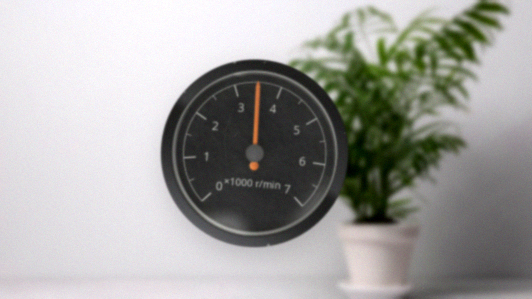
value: **3500** rpm
